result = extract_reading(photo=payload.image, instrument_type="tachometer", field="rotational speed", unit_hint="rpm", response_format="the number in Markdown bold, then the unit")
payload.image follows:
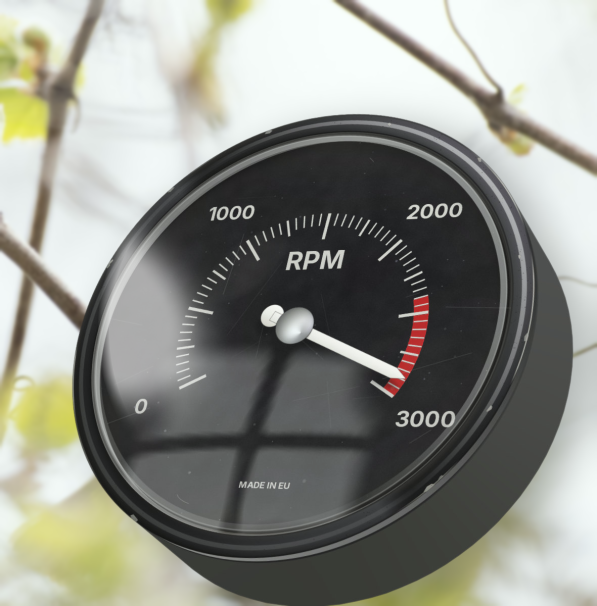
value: **2900** rpm
